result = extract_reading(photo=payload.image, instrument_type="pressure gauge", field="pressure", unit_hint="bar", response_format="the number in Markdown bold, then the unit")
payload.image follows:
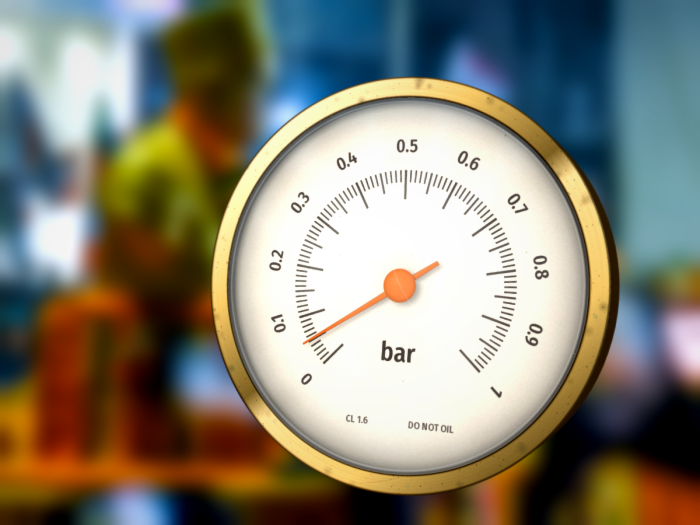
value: **0.05** bar
